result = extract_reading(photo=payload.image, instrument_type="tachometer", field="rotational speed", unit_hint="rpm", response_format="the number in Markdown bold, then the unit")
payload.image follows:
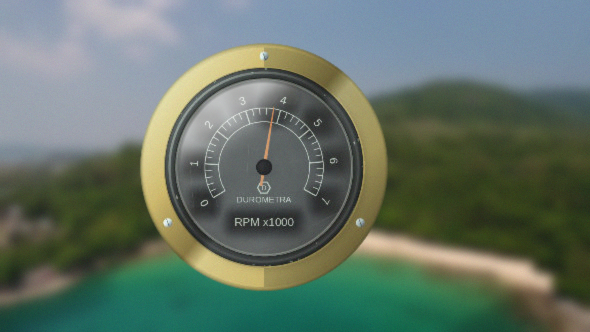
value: **3800** rpm
